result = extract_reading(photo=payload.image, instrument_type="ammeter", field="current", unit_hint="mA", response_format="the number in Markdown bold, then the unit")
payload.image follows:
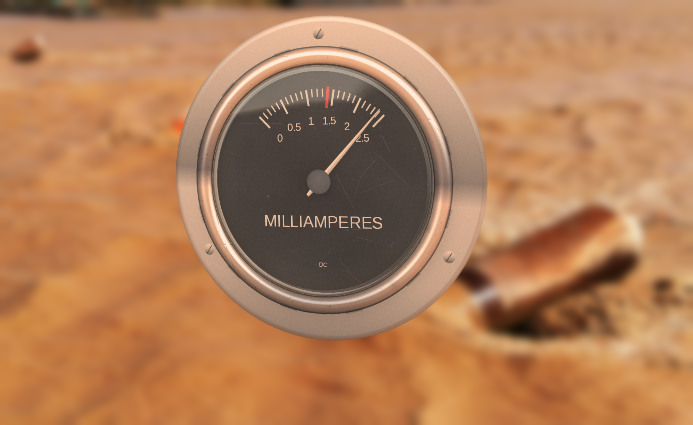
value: **2.4** mA
